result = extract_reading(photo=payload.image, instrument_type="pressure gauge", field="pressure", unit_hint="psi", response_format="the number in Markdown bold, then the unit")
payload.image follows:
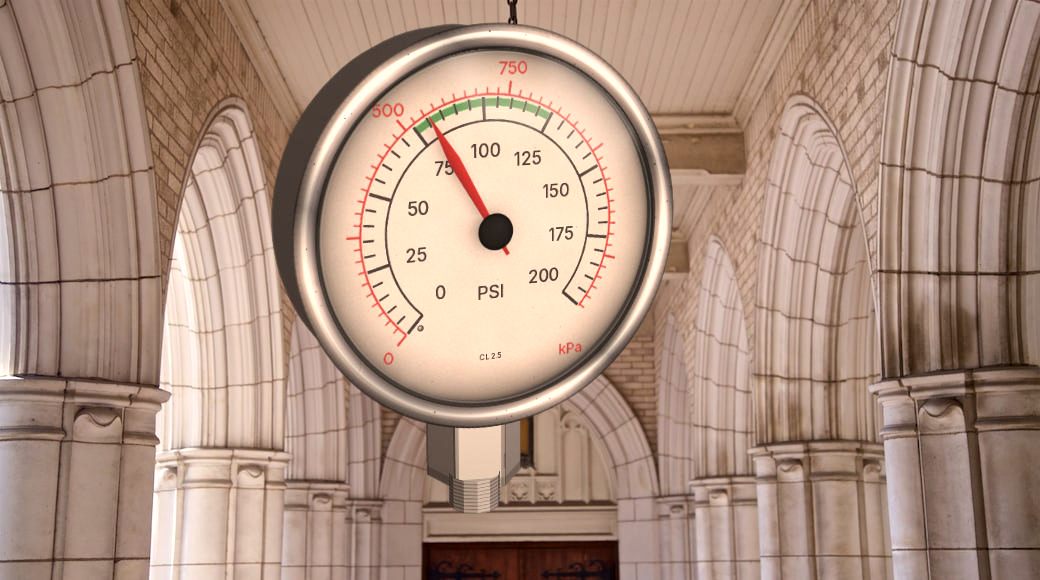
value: **80** psi
